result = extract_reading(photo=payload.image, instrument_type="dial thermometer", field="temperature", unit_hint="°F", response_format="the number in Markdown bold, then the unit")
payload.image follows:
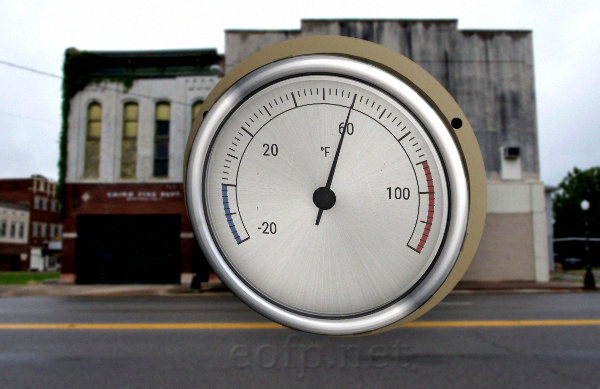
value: **60** °F
